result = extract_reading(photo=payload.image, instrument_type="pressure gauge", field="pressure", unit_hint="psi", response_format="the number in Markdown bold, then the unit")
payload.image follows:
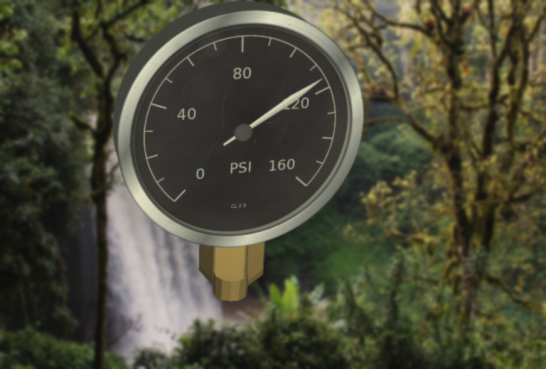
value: **115** psi
